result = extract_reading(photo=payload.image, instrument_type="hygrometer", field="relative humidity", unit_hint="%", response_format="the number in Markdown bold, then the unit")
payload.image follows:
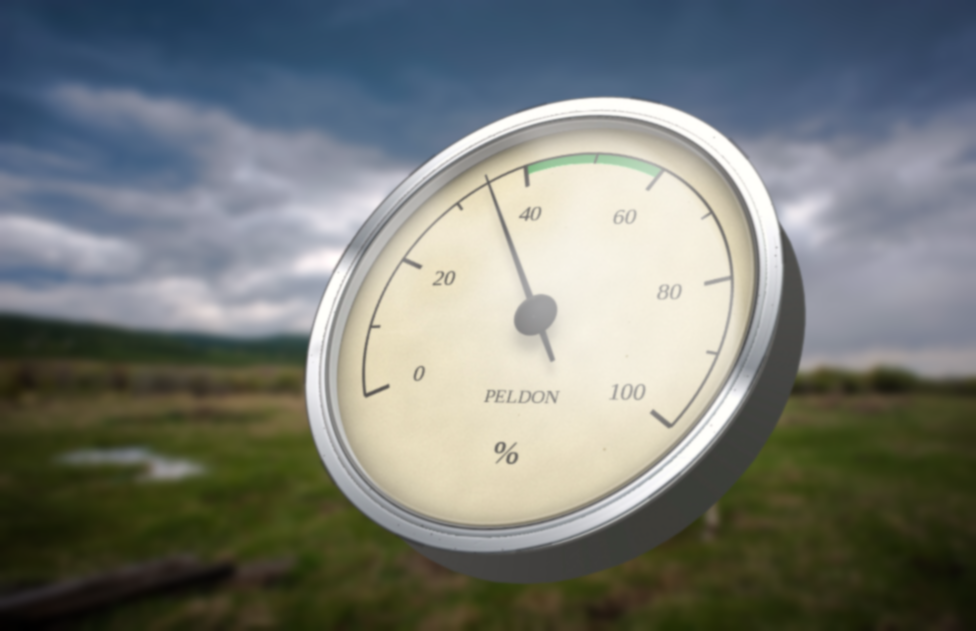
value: **35** %
